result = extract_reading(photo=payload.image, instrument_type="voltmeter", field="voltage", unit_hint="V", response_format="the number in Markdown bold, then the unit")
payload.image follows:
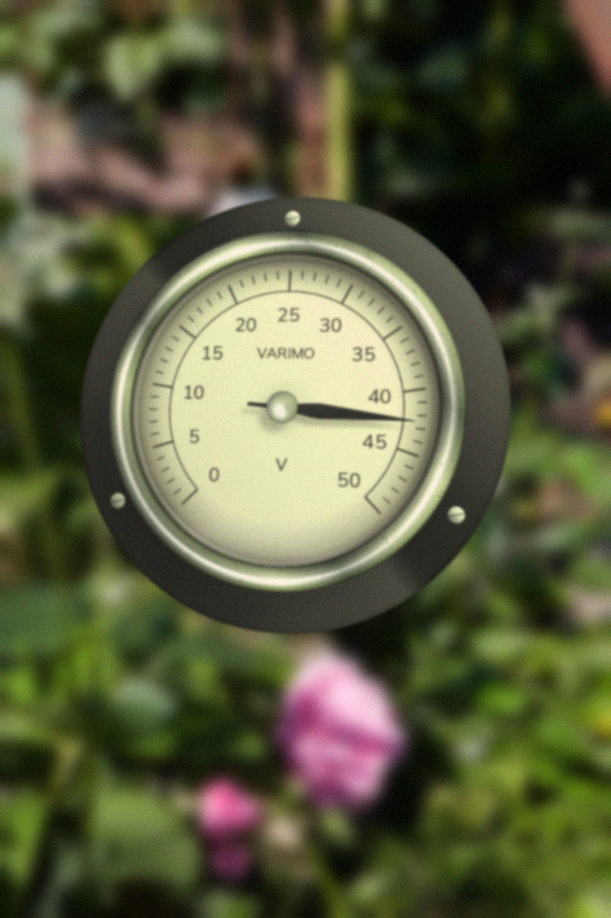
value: **42.5** V
